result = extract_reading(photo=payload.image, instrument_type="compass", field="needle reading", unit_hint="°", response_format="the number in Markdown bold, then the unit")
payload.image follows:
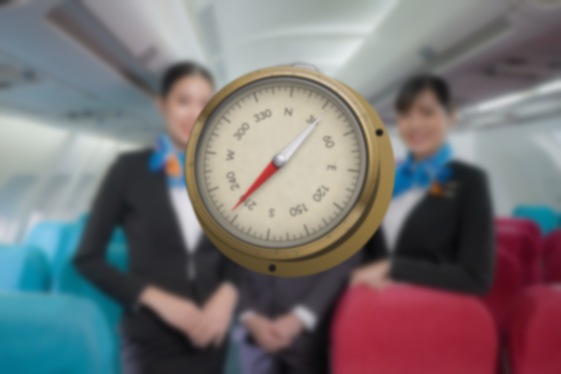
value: **215** °
